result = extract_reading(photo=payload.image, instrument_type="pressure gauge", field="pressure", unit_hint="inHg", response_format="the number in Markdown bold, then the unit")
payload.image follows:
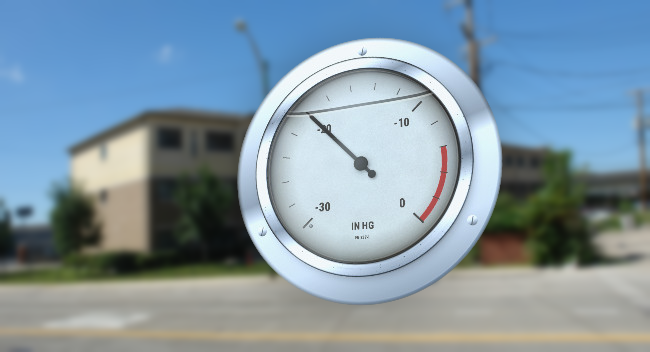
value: **-20** inHg
